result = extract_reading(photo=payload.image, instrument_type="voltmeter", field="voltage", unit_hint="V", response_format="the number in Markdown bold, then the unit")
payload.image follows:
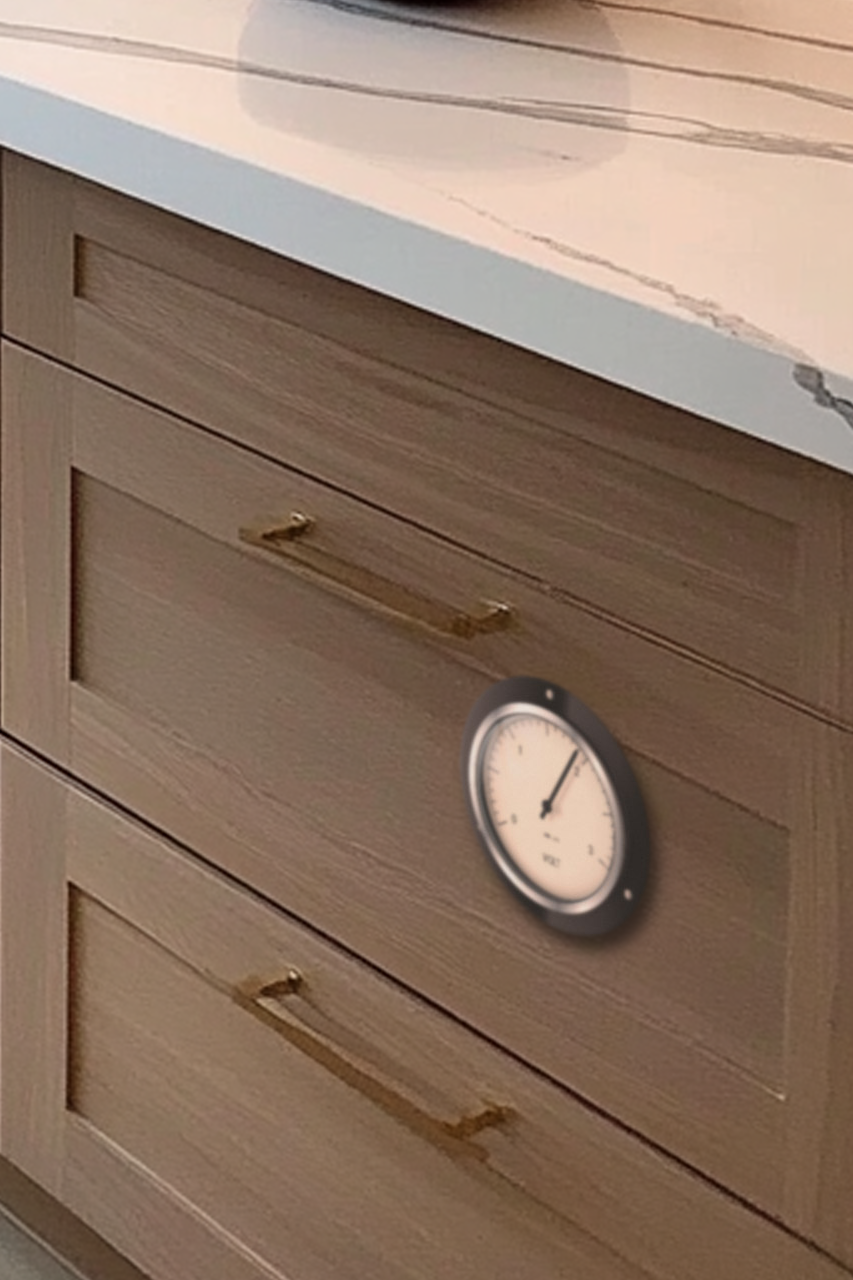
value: **1.9** V
